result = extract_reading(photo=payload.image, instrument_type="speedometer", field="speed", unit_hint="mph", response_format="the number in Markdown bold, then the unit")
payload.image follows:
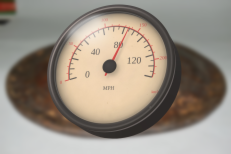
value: **85** mph
